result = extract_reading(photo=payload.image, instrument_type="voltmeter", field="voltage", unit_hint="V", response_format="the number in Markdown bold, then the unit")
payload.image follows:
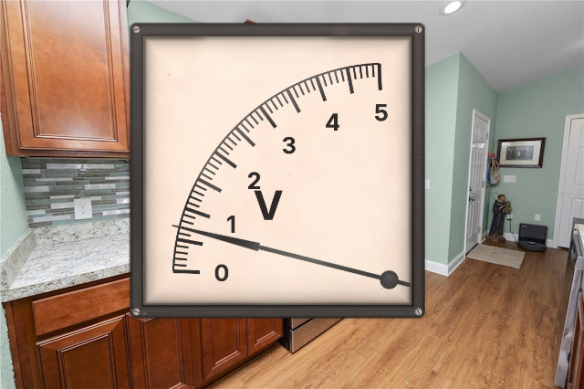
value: **0.7** V
